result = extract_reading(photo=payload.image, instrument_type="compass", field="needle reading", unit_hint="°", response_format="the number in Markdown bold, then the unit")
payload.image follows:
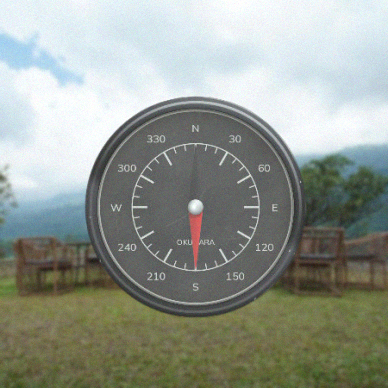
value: **180** °
